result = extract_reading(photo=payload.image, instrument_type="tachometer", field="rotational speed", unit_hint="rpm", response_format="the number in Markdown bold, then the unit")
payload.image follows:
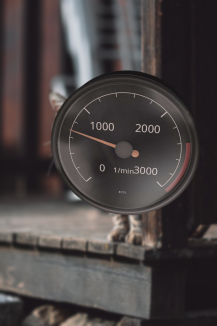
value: **700** rpm
